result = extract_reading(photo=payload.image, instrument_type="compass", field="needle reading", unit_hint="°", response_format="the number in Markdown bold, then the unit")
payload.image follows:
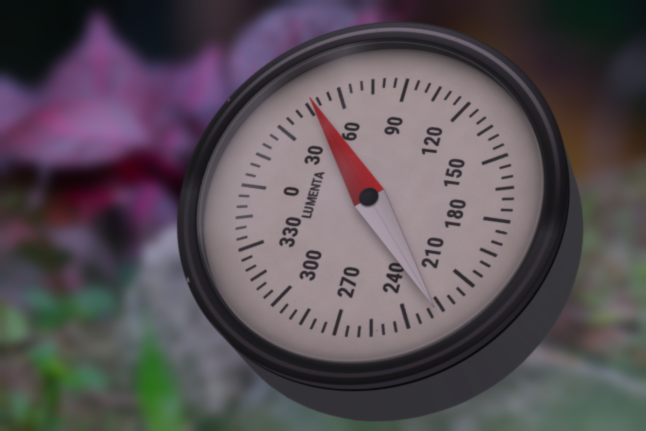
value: **47.5** °
